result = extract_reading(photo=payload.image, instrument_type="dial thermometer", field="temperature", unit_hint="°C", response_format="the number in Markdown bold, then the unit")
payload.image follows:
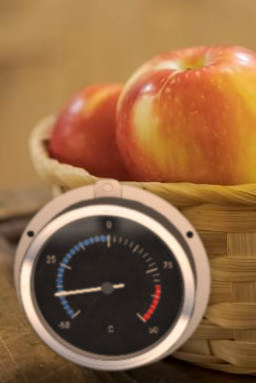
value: **-37.5** °C
